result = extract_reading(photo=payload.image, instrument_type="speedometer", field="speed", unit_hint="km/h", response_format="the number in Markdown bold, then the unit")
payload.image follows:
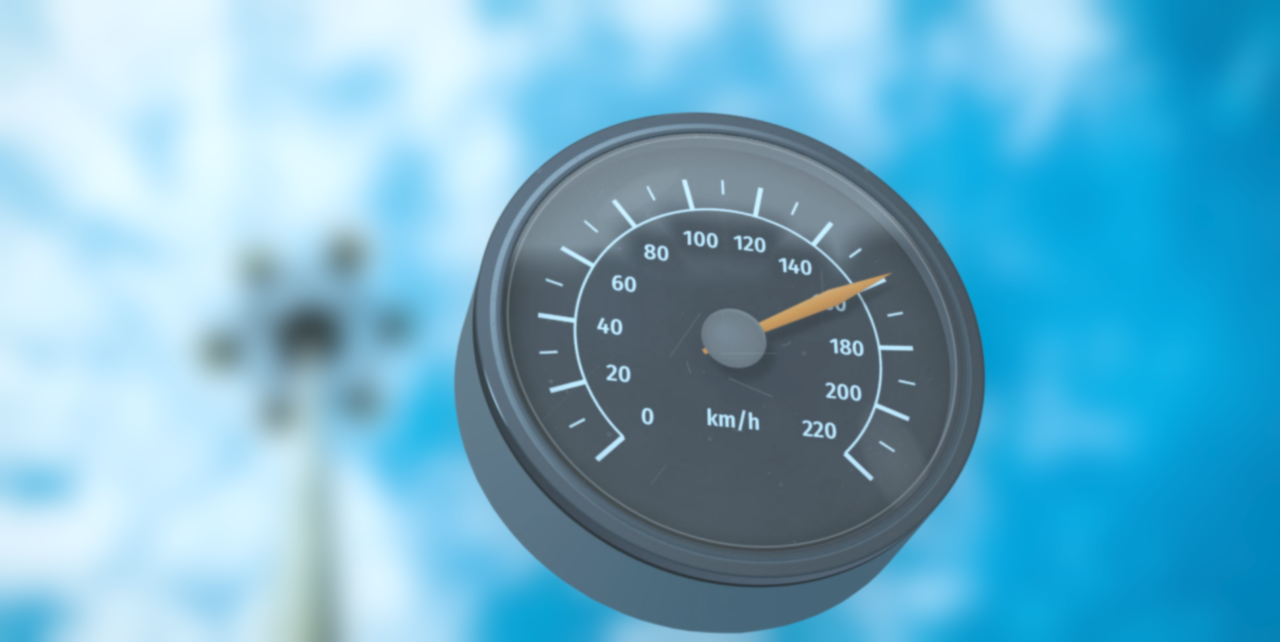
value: **160** km/h
